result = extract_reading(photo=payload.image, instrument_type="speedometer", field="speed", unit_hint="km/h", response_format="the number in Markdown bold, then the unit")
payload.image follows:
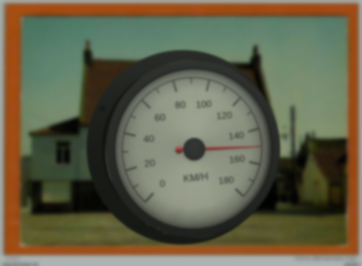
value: **150** km/h
